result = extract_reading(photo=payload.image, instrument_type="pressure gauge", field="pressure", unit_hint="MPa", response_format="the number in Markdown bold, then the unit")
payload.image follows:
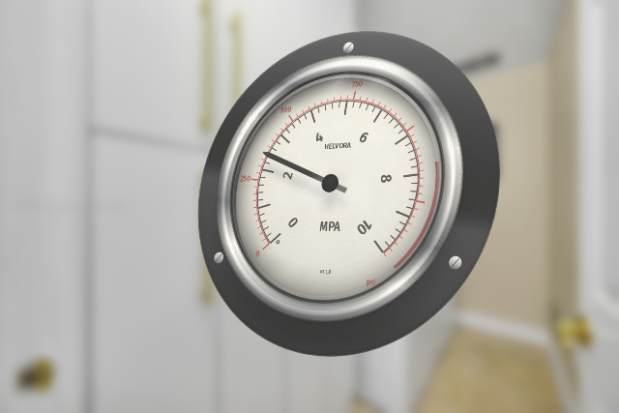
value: **2.4** MPa
